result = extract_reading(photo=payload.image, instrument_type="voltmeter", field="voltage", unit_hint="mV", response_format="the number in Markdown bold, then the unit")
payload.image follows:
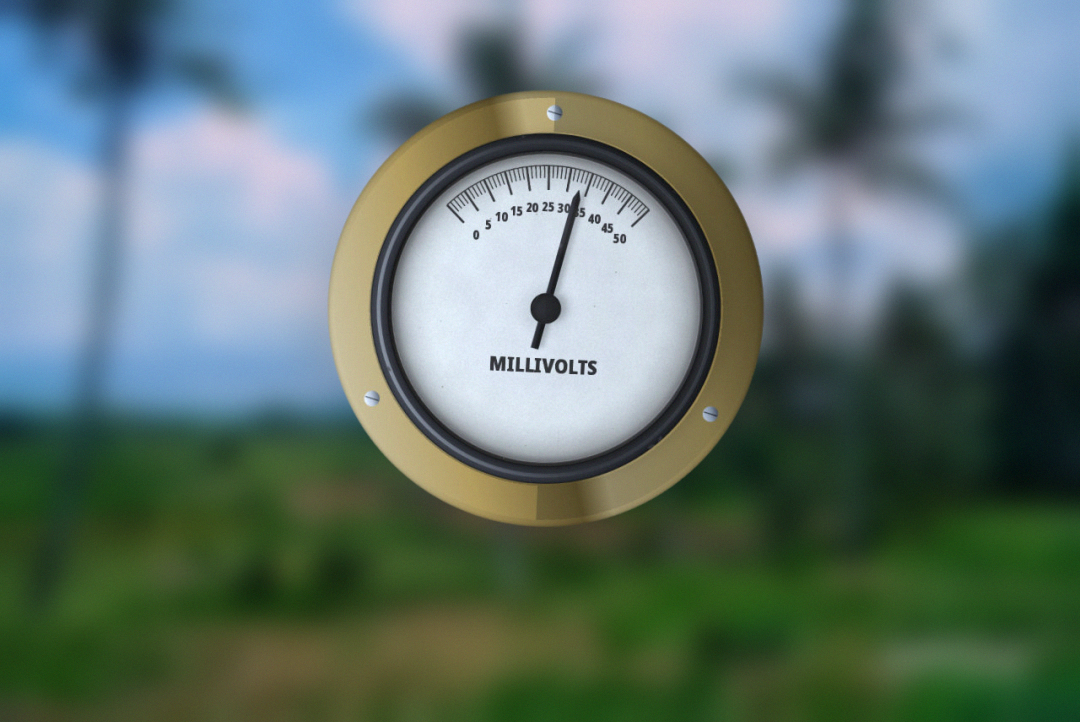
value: **33** mV
